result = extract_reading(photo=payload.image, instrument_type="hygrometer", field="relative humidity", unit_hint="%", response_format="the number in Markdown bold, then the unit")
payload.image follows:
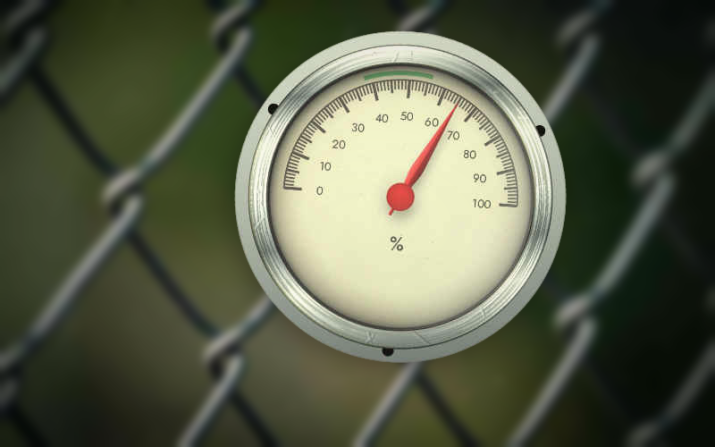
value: **65** %
